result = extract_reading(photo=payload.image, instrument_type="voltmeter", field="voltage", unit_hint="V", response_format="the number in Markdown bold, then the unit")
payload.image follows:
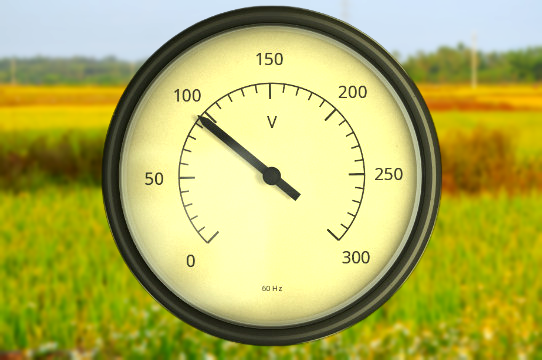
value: **95** V
